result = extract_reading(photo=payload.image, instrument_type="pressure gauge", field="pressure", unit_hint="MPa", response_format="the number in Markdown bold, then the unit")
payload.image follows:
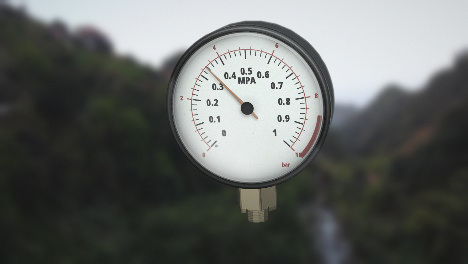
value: **0.34** MPa
